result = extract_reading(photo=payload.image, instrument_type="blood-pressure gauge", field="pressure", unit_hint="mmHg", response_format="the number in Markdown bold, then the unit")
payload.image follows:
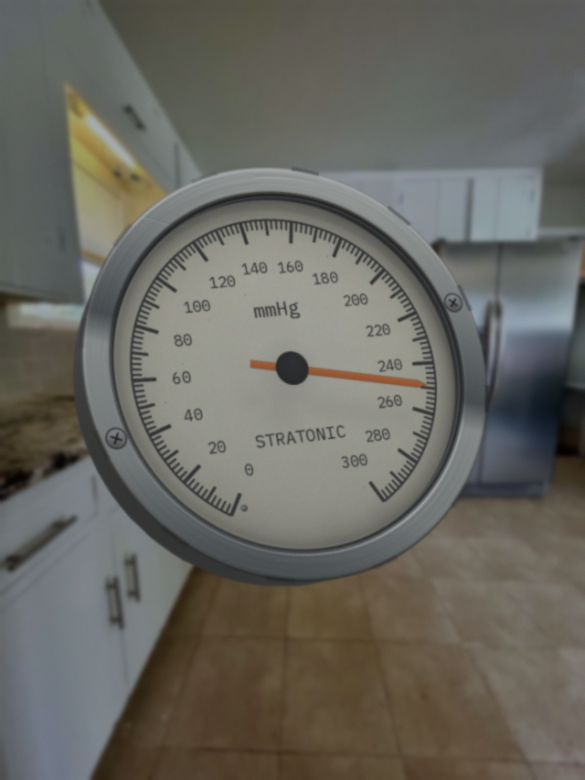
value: **250** mmHg
